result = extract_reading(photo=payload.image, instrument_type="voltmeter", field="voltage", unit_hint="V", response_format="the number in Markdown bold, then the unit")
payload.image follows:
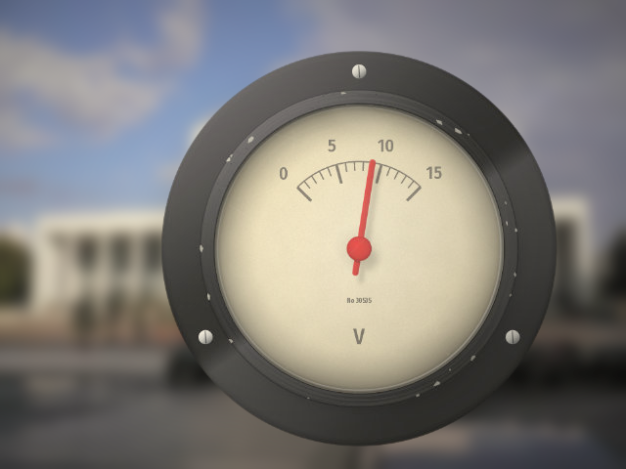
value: **9** V
